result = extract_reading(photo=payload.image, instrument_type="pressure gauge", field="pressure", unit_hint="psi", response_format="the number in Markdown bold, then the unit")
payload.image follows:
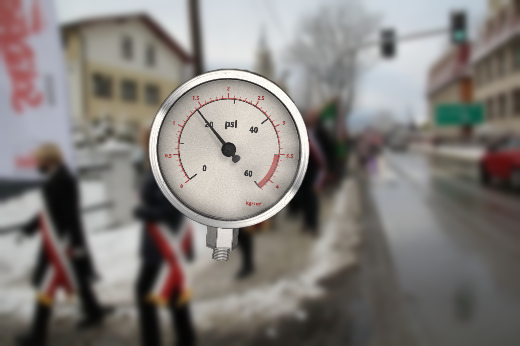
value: **20** psi
